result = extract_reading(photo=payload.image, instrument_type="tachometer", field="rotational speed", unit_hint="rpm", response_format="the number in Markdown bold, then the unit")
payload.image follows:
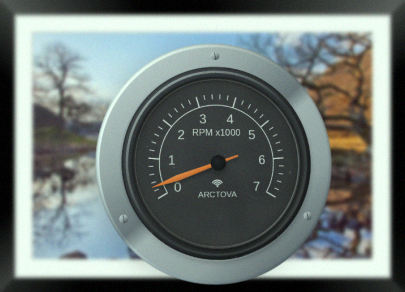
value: **300** rpm
